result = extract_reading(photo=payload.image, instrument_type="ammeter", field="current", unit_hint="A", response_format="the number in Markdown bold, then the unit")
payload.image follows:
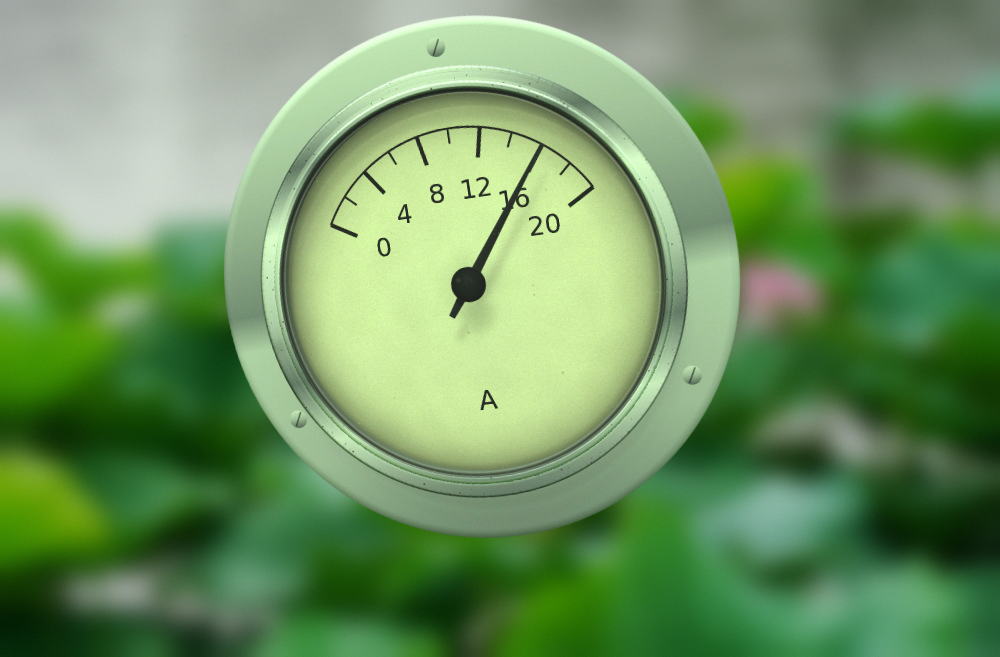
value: **16** A
